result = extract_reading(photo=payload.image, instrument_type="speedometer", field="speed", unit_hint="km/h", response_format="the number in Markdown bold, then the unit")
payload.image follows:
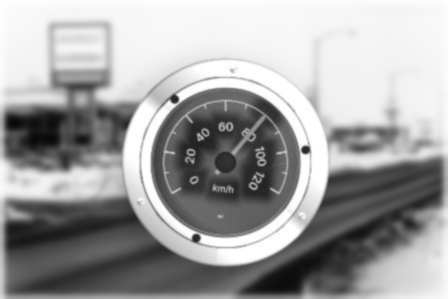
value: **80** km/h
